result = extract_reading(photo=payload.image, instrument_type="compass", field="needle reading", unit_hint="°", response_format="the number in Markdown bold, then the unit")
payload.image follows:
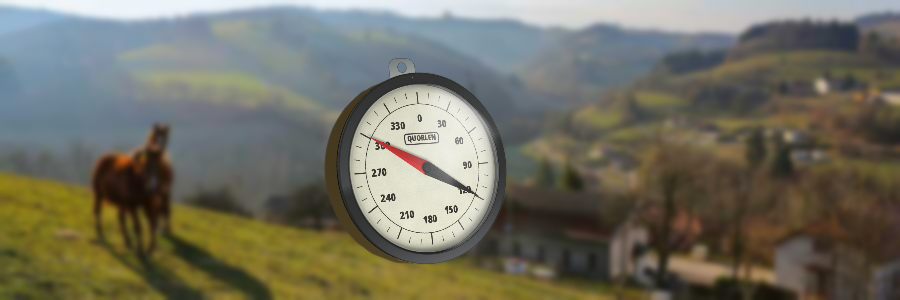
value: **300** °
